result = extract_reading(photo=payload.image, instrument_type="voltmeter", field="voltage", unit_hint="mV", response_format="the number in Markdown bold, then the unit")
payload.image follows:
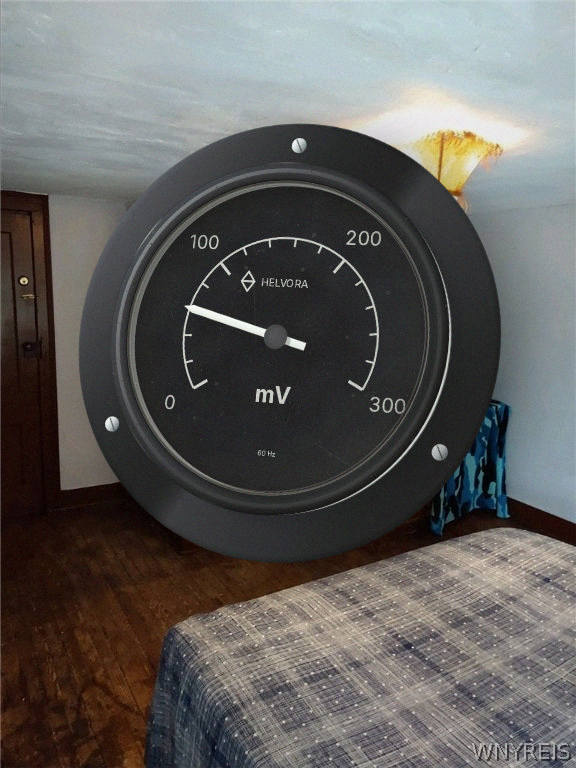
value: **60** mV
